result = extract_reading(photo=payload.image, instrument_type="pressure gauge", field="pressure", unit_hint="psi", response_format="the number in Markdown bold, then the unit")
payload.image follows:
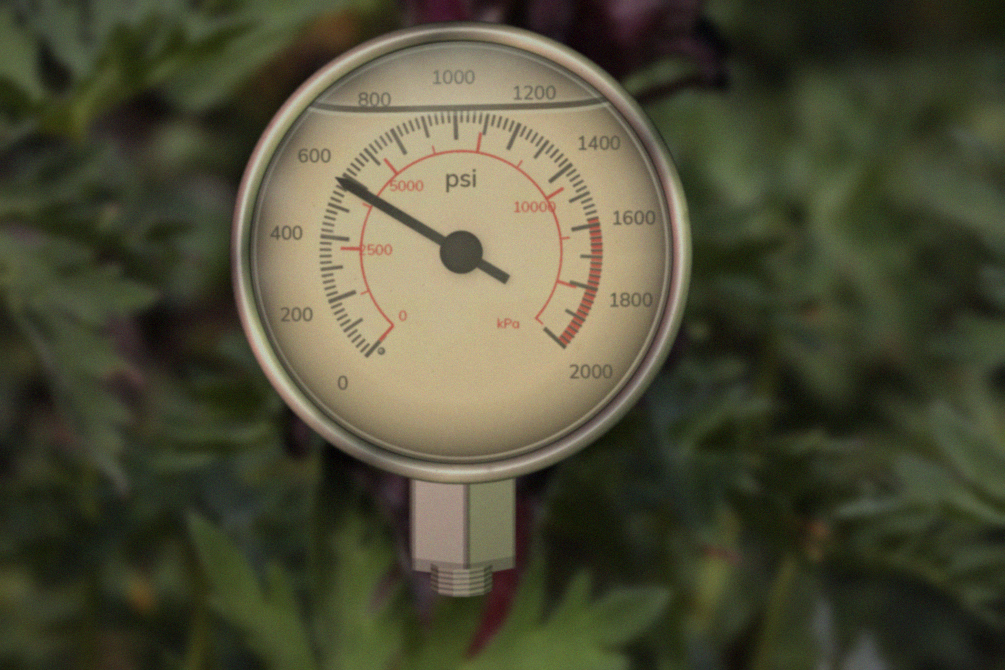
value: **580** psi
